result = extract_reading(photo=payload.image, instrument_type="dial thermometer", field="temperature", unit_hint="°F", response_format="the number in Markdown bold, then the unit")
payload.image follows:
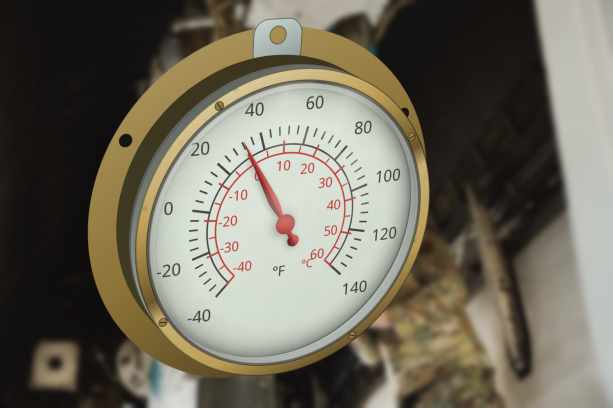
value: **32** °F
